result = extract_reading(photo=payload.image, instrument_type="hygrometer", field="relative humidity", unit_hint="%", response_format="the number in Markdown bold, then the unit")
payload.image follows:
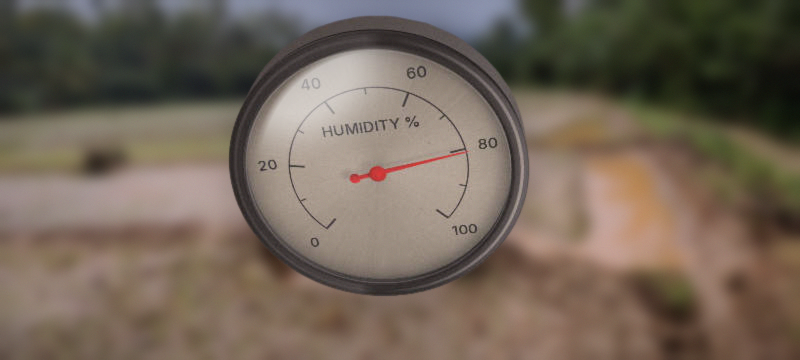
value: **80** %
